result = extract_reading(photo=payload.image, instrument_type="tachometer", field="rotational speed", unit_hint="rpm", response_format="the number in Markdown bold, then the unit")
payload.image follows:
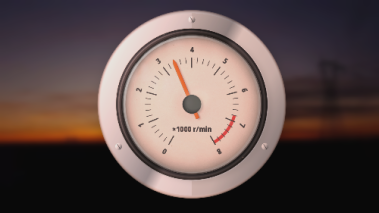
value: **3400** rpm
